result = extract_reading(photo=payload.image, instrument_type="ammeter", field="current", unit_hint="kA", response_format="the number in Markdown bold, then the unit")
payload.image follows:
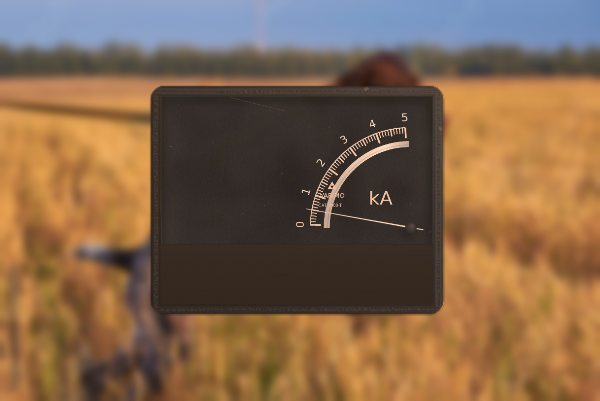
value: **0.5** kA
